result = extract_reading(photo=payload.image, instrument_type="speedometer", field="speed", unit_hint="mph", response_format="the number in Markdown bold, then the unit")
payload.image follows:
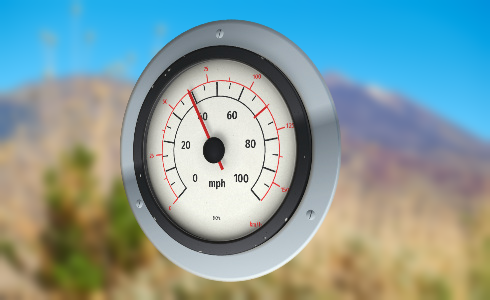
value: **40** mph
